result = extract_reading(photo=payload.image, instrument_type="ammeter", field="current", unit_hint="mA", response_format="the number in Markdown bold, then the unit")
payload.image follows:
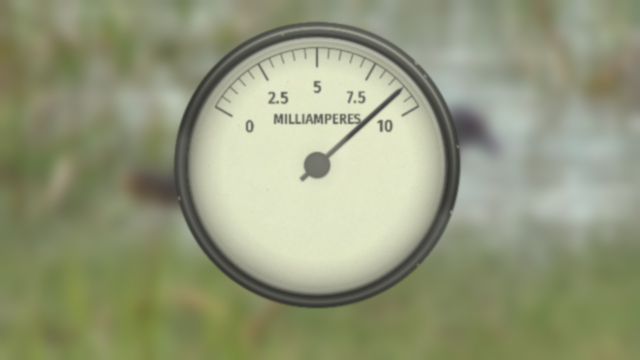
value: **9** mA
